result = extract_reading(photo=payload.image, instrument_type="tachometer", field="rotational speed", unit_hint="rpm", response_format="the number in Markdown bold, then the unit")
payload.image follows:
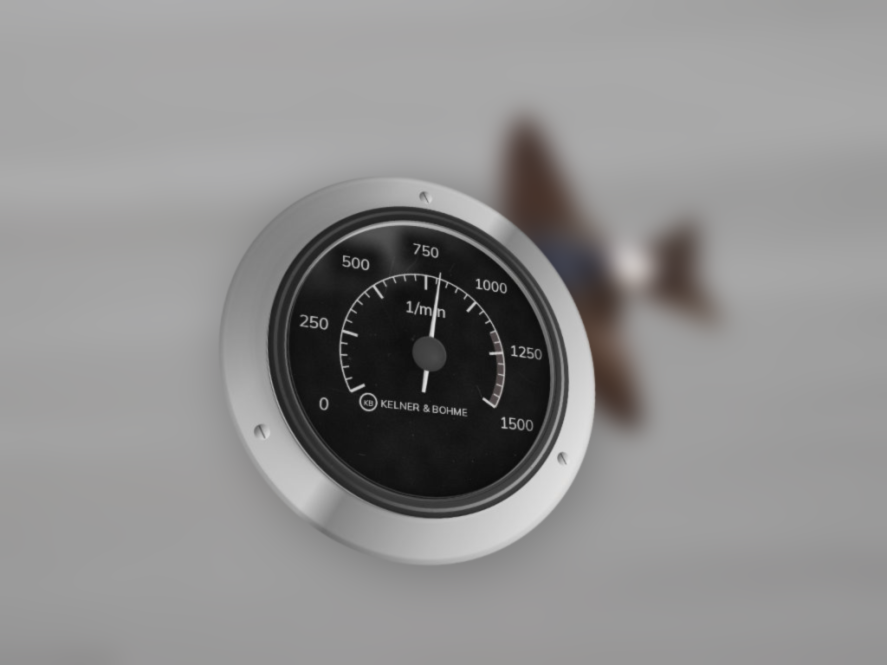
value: **800** rpm
